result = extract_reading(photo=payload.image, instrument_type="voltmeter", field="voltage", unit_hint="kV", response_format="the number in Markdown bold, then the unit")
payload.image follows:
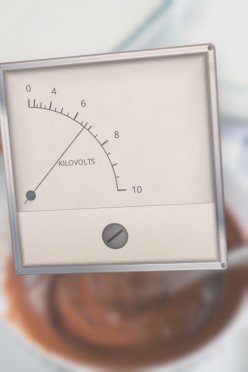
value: **6.75** kV
